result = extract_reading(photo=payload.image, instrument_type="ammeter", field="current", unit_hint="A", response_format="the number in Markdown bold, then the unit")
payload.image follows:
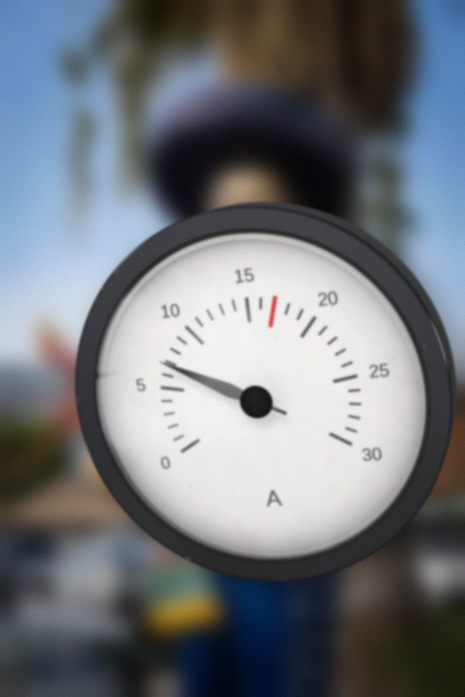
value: **7** A
